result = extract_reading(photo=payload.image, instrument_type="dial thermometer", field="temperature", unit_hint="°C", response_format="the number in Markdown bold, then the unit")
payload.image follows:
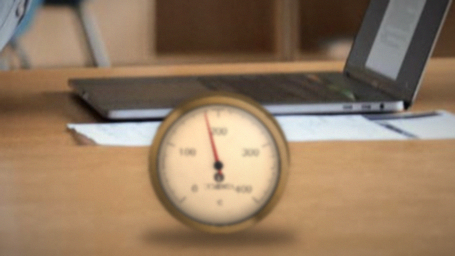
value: **180** °C
